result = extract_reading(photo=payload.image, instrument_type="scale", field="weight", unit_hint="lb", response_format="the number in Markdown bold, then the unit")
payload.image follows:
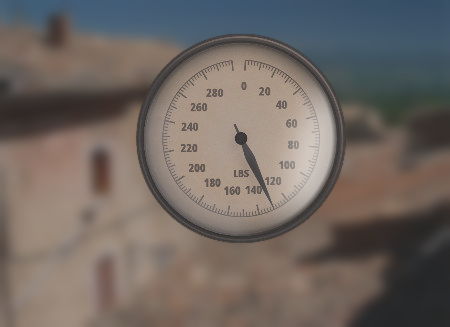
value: **130** lb
